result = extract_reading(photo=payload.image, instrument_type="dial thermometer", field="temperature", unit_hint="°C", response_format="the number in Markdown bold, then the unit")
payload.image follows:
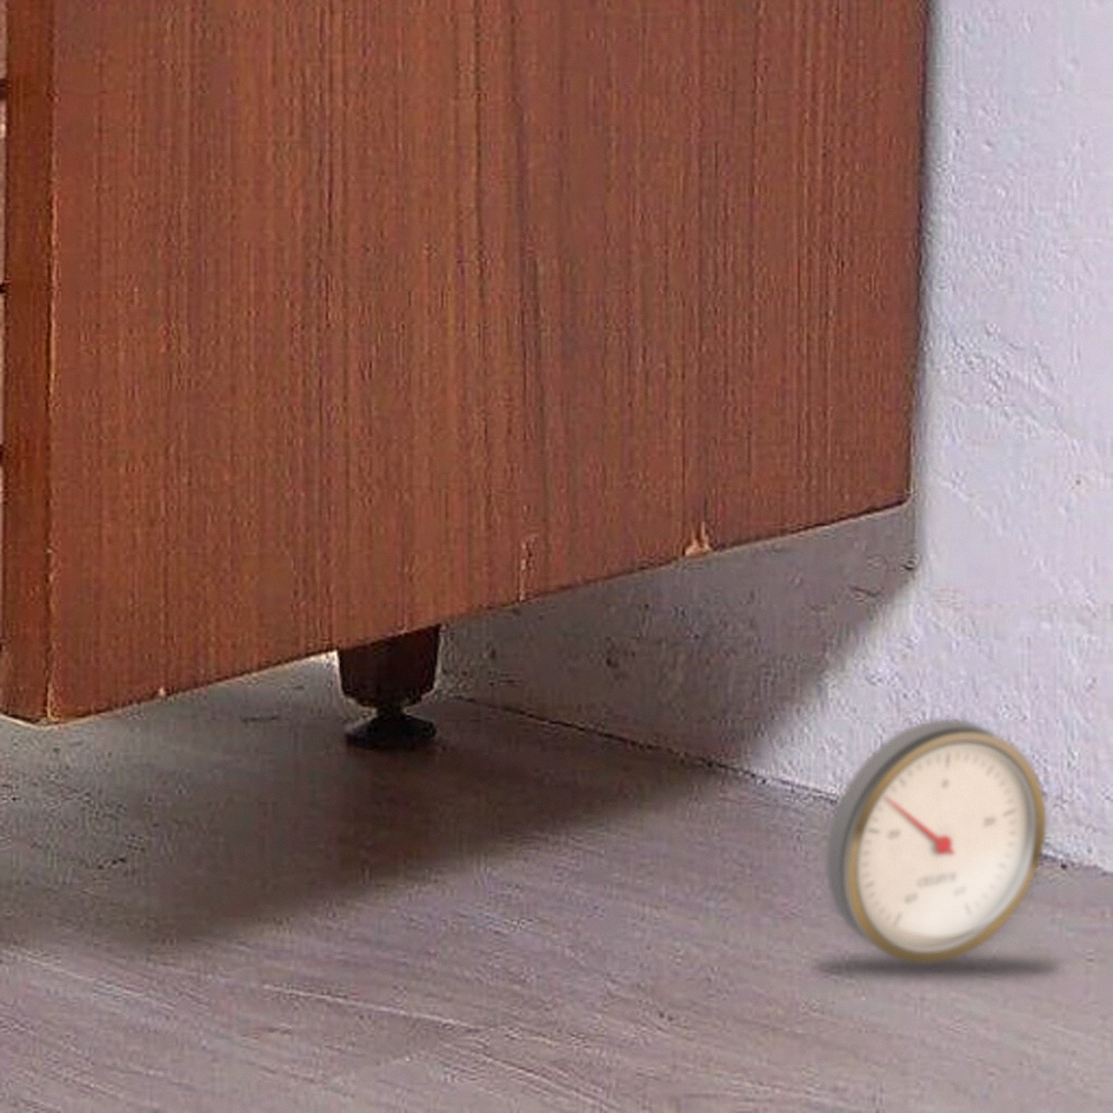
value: **-14** °C
